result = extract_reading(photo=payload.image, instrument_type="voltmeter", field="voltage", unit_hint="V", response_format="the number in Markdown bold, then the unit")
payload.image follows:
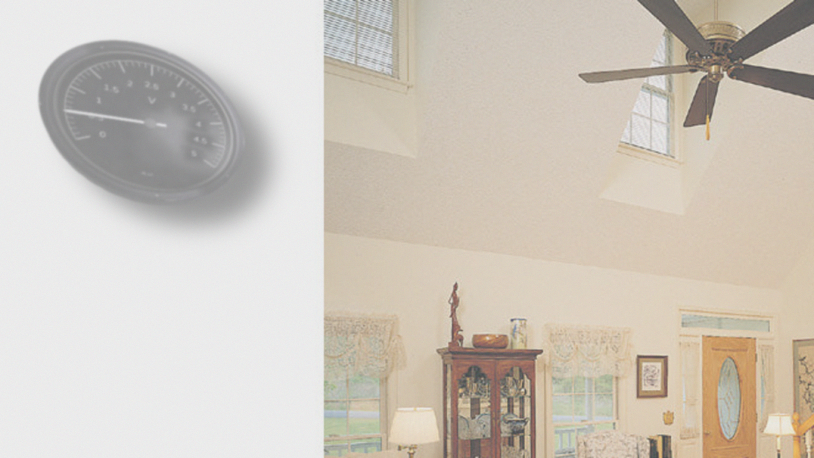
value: **0.5** V
